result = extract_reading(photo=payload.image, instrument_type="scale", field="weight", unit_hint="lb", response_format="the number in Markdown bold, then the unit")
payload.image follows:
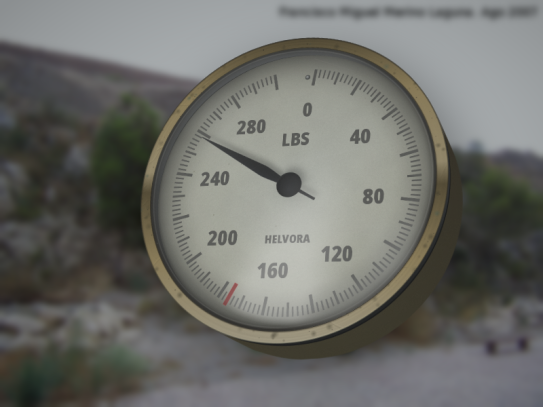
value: **258** lb
